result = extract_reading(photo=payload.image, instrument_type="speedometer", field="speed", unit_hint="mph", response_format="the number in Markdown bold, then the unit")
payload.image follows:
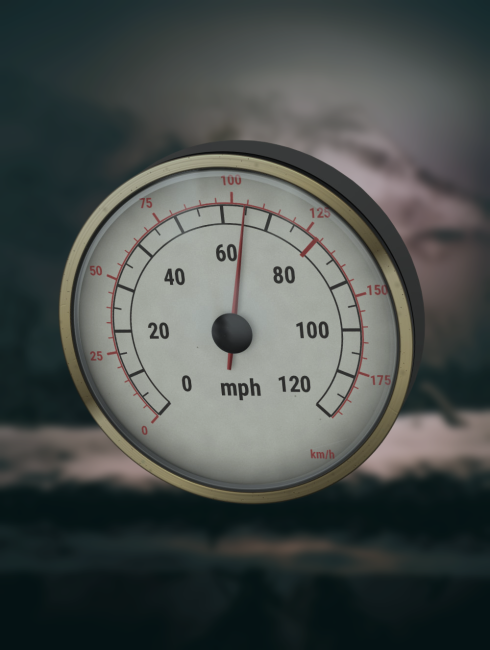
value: **65** mph
